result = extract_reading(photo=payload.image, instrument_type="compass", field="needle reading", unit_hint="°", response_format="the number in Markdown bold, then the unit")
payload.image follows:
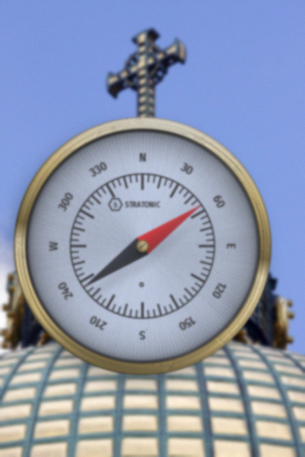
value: **55** °
